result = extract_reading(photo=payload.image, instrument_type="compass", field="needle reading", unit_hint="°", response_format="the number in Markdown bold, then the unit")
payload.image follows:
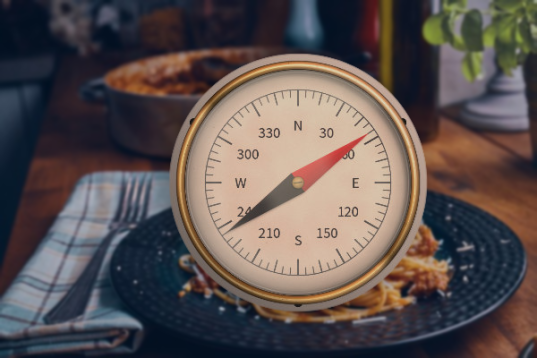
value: **55** °
